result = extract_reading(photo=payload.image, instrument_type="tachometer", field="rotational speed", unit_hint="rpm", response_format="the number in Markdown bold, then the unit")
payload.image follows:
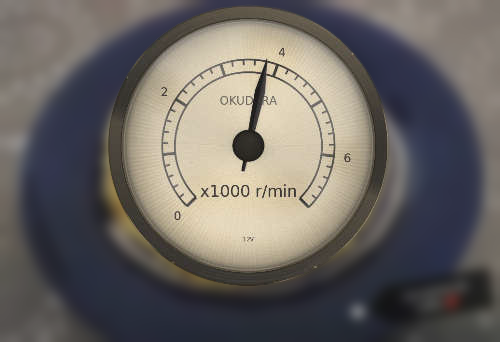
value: **3800** rpm
